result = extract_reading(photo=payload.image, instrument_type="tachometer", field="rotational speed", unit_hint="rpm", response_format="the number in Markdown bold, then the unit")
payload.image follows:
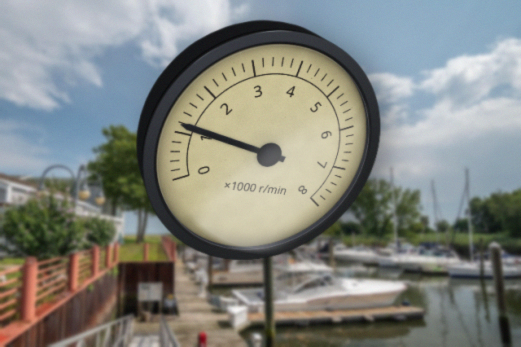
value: **1200** rpm
